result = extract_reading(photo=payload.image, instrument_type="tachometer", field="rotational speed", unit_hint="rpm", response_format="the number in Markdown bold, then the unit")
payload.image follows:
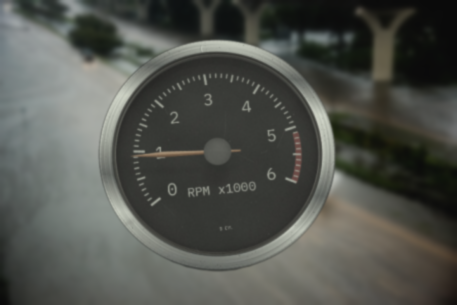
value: **900** rpm
